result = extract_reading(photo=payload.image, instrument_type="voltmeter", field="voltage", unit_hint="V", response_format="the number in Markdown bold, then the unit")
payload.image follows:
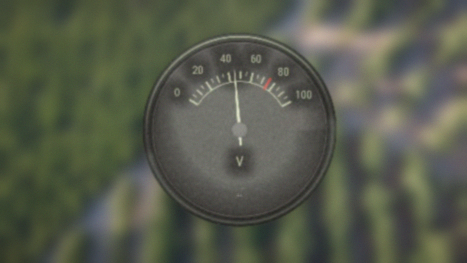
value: **45** V
